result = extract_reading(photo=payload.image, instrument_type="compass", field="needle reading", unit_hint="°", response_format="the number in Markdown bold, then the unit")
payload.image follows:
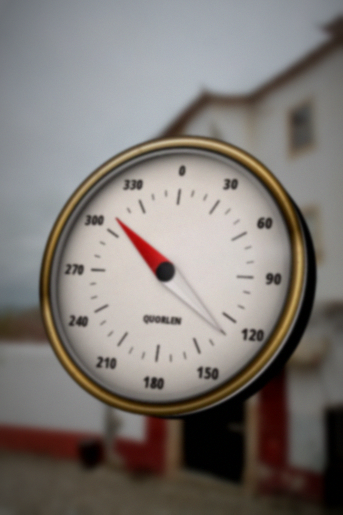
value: **310** °
